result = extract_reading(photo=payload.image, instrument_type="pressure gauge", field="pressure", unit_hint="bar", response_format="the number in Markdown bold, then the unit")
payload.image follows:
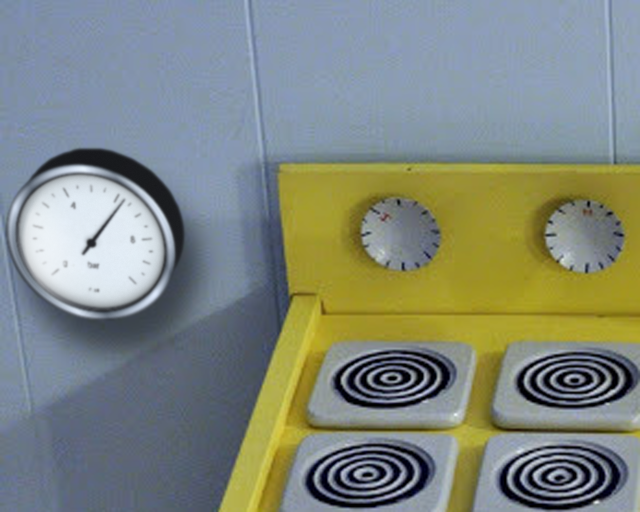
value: **6.25** bar
